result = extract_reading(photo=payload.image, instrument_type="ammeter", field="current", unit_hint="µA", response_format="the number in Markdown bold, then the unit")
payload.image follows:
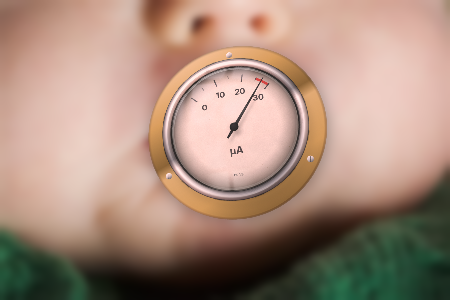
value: **27.5** µA
